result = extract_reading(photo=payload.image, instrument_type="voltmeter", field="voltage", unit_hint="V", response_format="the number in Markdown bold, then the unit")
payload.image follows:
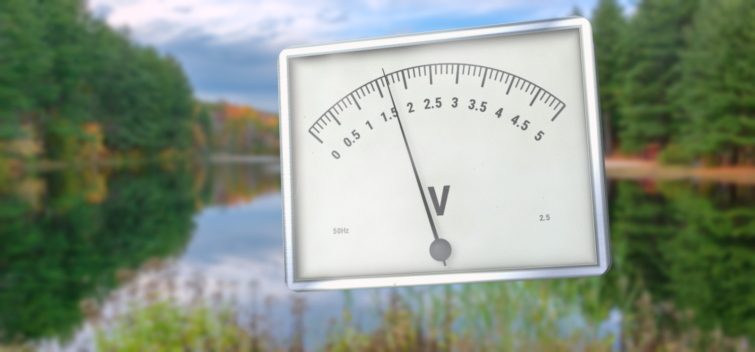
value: **1.7** V
